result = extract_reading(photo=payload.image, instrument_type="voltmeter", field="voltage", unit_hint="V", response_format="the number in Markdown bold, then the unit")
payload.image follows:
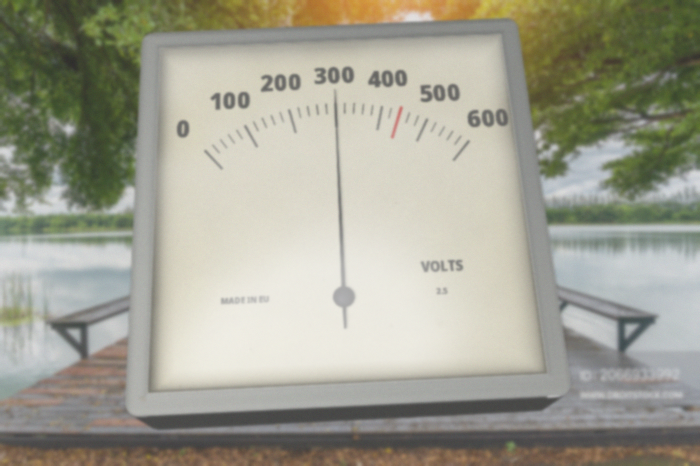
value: **300** V
